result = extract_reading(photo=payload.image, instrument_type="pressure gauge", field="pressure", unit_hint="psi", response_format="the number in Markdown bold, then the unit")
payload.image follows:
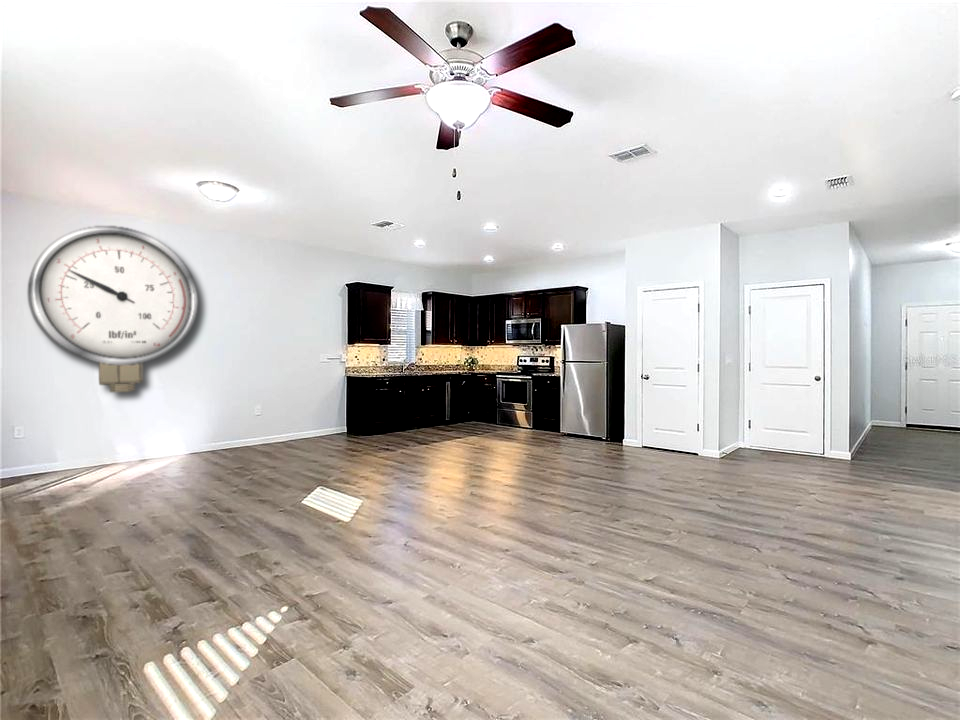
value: **27.5** psi
